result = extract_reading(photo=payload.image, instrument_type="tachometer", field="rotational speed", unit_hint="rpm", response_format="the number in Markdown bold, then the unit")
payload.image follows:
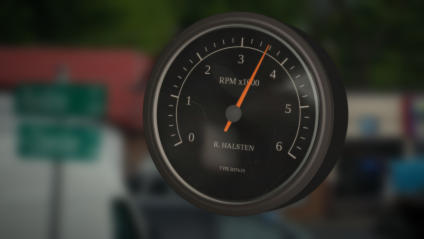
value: **3600** rpm
